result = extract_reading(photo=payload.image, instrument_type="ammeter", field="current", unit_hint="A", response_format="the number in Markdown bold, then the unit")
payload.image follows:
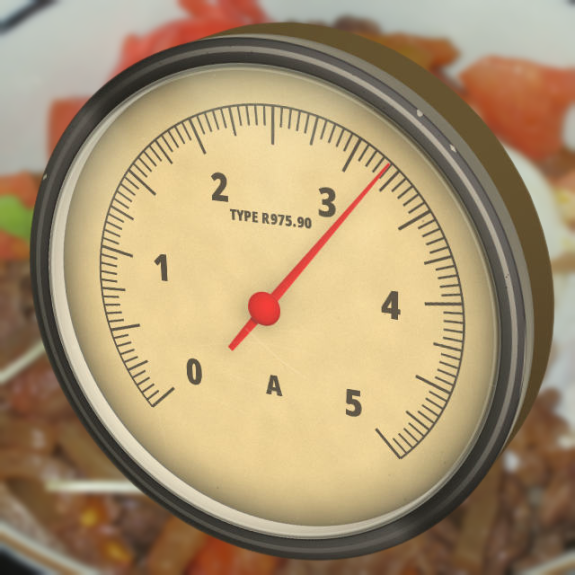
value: **3.2** A
